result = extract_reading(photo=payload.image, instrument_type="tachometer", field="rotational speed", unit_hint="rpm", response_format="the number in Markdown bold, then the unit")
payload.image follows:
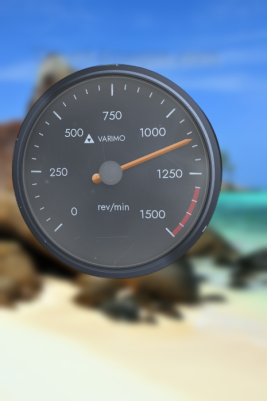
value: **1125** rpm
